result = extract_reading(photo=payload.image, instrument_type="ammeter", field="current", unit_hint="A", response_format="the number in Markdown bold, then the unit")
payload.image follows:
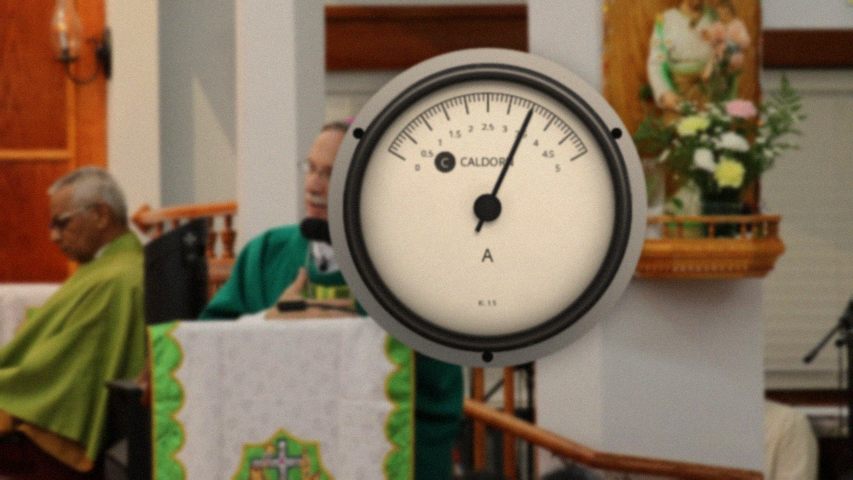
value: **3.5** A
